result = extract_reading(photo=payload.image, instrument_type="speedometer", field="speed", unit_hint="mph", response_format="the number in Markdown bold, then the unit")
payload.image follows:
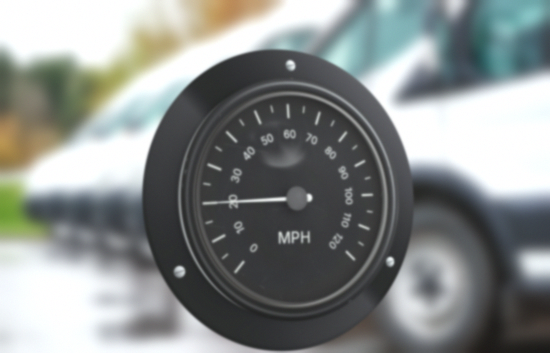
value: **20** mph
